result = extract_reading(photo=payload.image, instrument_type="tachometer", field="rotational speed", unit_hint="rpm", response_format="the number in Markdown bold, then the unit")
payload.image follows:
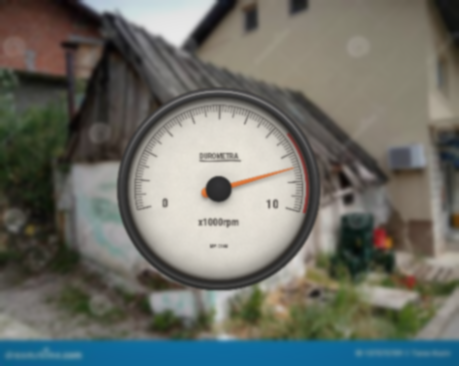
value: **8500** rpm
